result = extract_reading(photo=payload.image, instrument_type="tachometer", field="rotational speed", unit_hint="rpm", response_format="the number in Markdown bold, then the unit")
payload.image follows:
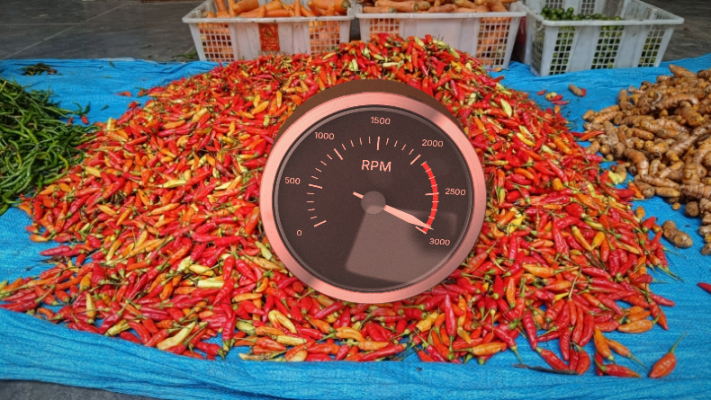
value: **2900** rpm
